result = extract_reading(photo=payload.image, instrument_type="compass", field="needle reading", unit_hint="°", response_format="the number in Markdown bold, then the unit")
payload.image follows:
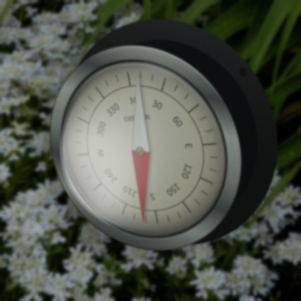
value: **190** °
